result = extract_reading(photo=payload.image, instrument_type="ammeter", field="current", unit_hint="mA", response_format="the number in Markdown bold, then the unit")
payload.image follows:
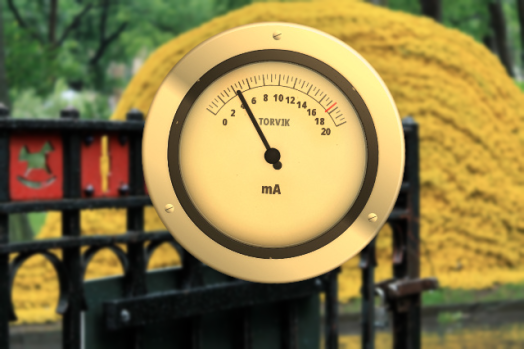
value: **4.5** mA
